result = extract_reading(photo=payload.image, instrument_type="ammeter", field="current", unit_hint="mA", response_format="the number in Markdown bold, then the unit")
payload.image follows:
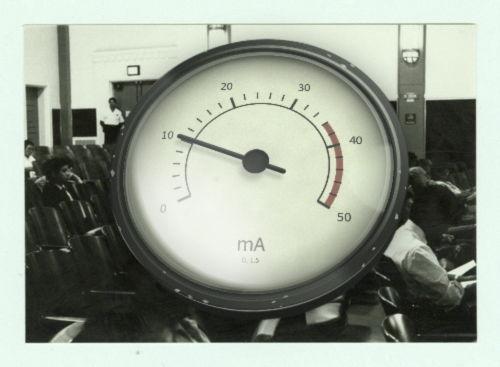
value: **10** mA
